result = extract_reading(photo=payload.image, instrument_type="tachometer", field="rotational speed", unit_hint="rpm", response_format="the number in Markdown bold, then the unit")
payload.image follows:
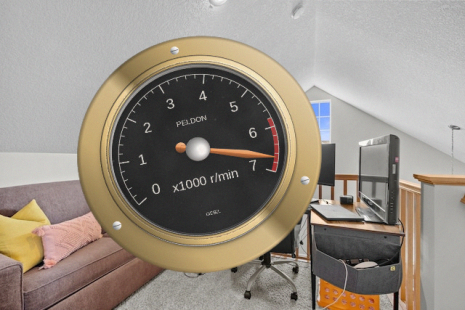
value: **6700** rpm
